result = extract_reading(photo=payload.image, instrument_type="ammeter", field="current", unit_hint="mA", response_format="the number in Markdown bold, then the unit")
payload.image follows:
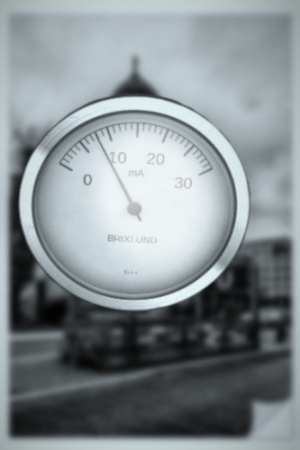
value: **8** mA
